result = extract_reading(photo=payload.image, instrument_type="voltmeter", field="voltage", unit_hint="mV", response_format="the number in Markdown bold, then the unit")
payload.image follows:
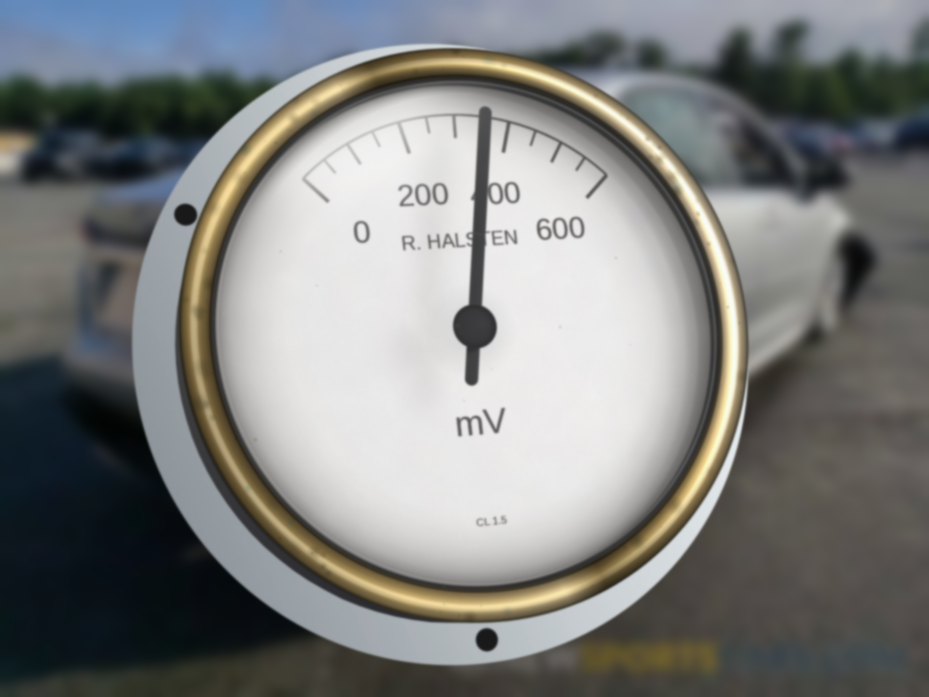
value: **350** mV
